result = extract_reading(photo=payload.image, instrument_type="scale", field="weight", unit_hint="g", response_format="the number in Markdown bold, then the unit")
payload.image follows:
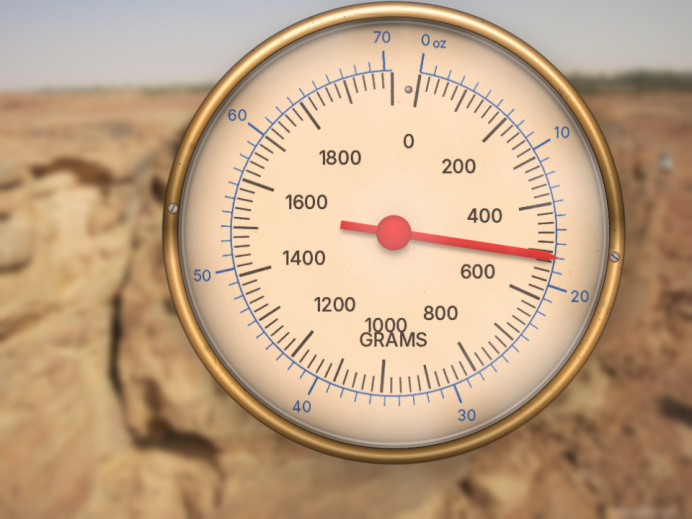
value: **510** g
